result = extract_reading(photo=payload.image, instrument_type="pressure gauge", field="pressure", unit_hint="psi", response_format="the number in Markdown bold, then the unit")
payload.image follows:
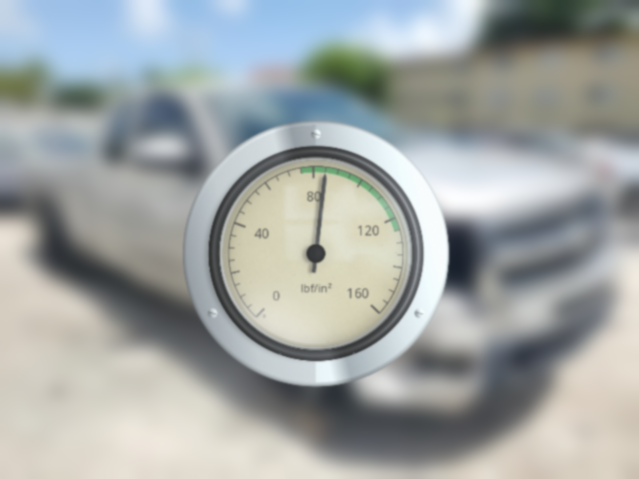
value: **85** psi
